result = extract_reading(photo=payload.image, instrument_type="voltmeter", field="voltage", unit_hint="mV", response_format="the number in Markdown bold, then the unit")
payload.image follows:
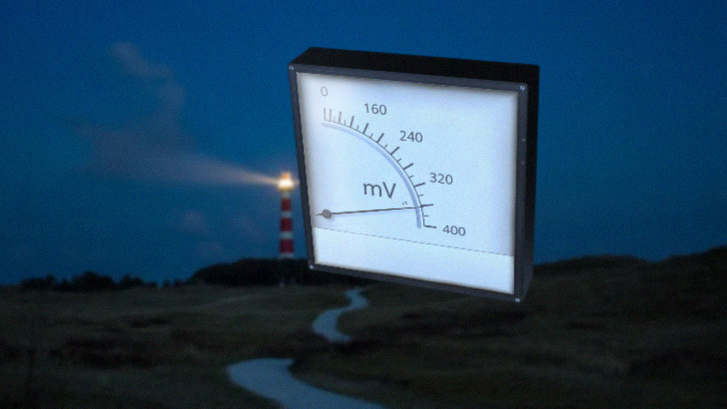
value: **360** mV
